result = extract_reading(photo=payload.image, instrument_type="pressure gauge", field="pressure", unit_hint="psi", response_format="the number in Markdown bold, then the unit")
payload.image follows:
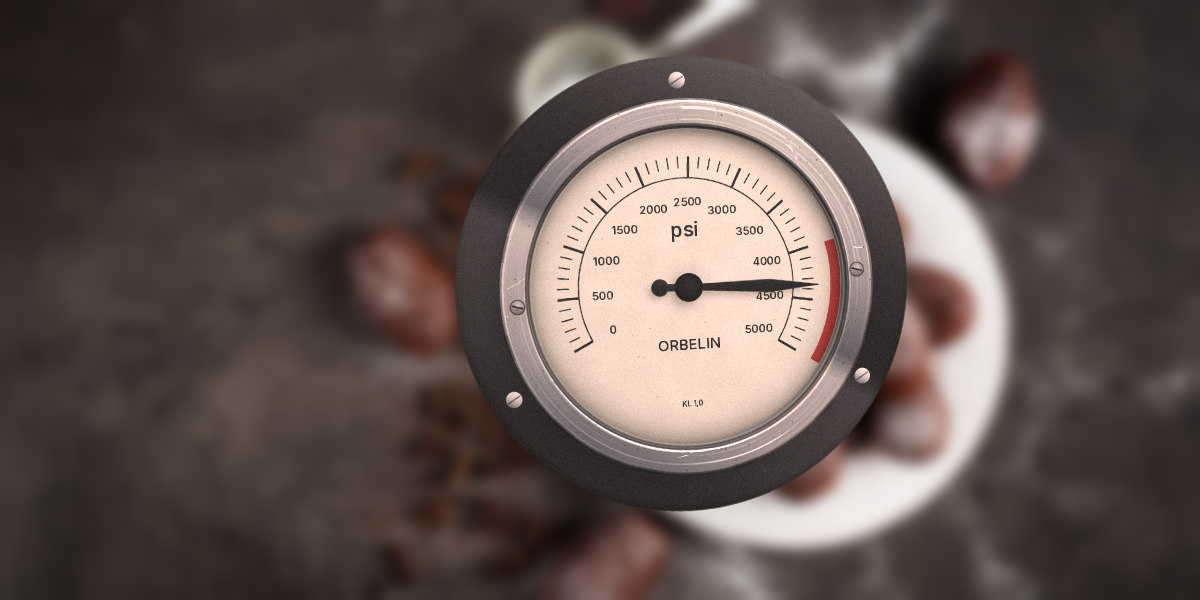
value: **4350** psi
